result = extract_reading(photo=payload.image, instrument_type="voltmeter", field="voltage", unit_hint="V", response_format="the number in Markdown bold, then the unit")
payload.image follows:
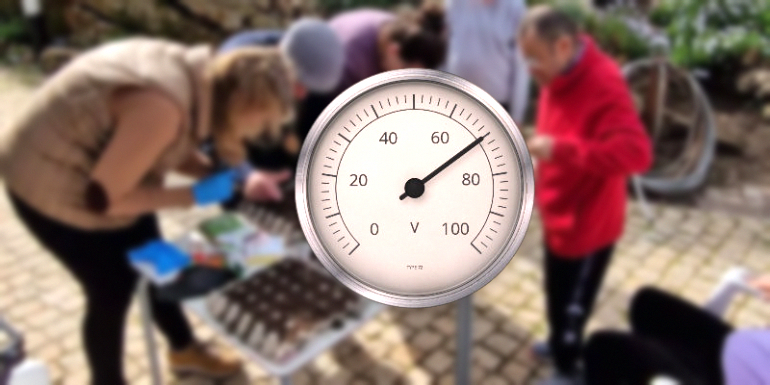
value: **70** V
